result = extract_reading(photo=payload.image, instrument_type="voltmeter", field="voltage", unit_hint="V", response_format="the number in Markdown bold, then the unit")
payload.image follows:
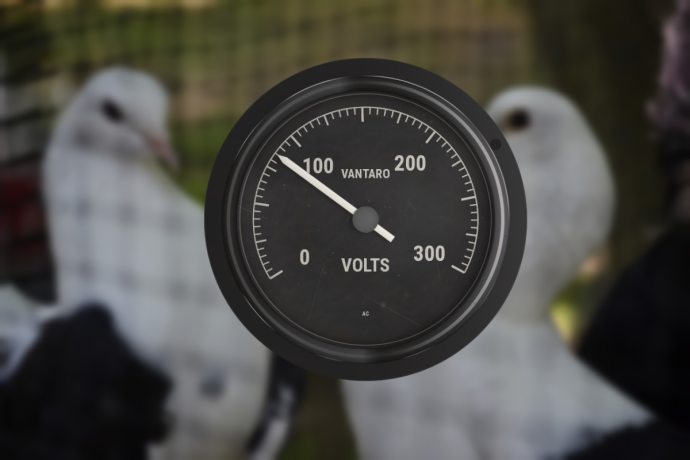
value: **85** V
